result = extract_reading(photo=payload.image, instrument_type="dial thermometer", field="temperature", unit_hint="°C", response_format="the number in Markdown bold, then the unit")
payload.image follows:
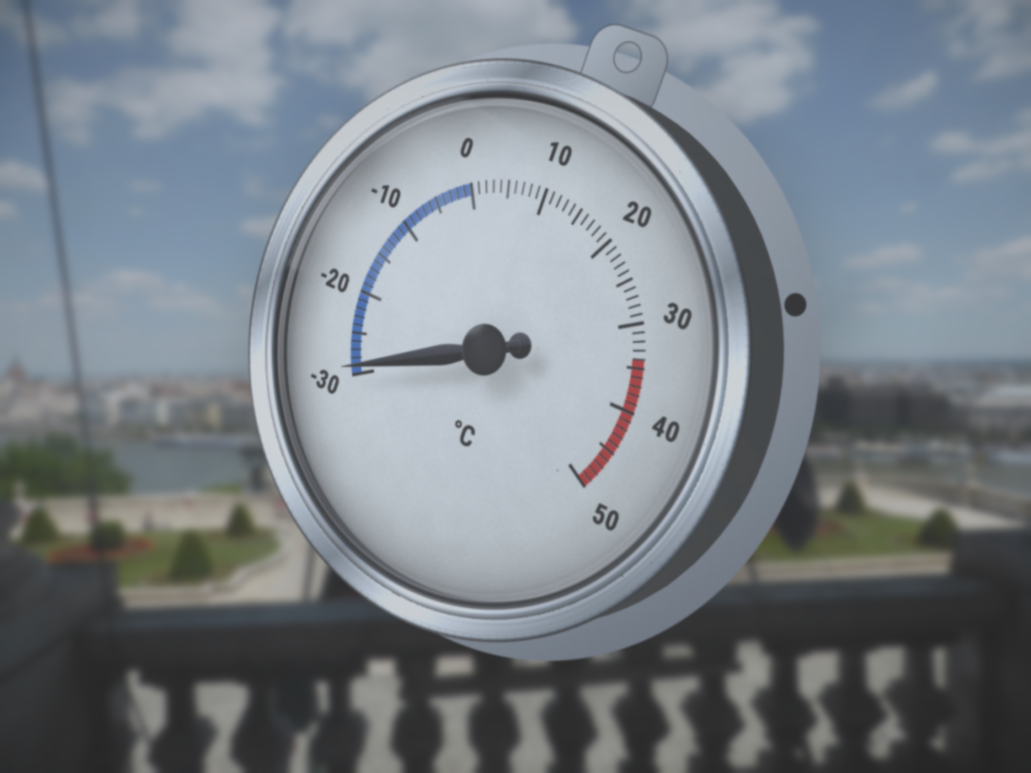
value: **-29** °C
